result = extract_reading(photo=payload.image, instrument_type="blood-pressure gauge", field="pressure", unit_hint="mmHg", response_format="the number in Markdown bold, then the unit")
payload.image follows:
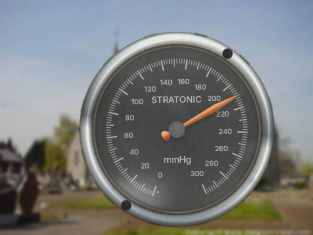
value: **210** mmHg
